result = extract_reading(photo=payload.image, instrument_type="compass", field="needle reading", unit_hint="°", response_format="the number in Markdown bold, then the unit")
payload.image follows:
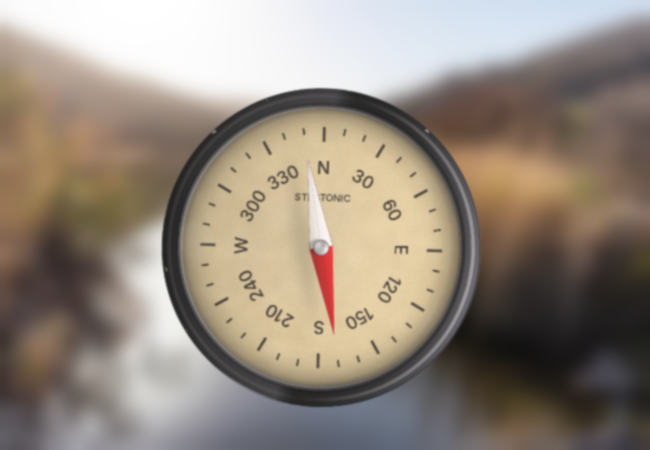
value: **170** °
